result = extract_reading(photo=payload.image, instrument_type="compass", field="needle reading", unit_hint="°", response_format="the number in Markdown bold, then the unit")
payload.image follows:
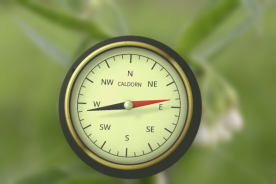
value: **80** °
